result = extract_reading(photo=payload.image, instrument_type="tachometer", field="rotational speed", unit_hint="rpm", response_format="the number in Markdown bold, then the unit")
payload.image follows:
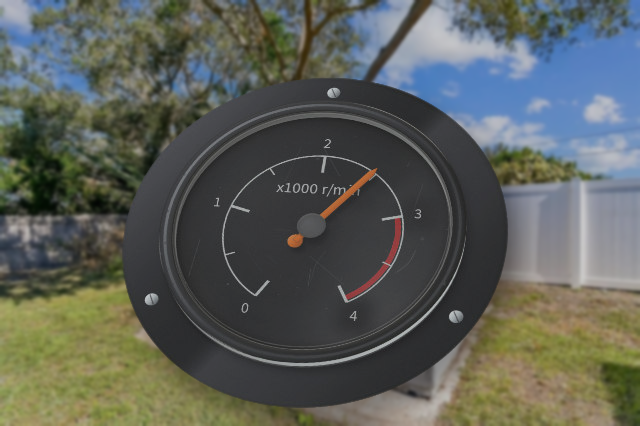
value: **2500** rpm
